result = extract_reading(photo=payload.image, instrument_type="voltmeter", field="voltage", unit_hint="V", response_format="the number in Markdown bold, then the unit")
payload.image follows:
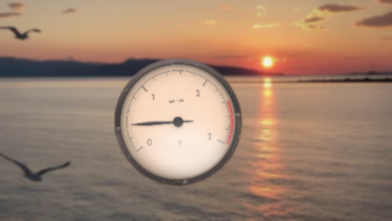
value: **0.4** V
